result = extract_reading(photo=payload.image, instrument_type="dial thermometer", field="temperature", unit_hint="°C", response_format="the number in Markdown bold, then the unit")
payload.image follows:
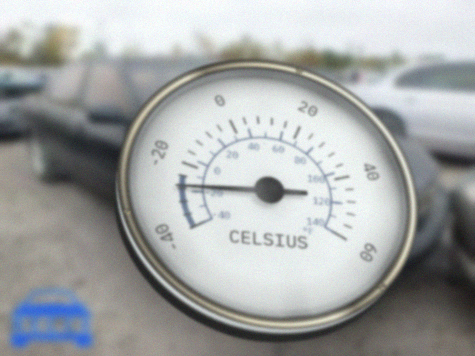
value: **-28** °C
